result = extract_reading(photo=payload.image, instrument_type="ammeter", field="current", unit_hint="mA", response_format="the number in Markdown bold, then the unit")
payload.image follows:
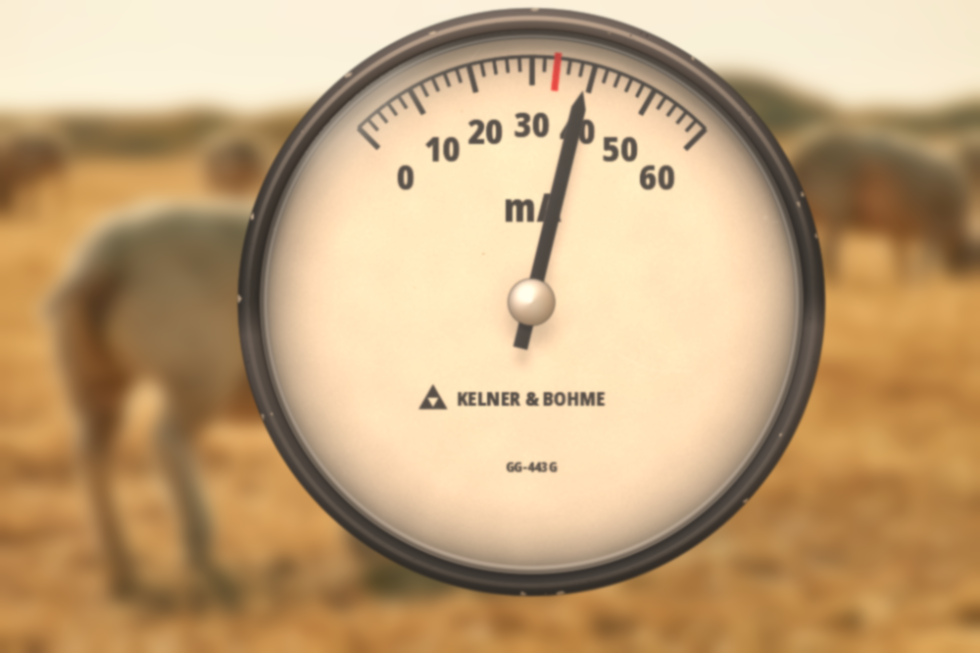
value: **39** mA
